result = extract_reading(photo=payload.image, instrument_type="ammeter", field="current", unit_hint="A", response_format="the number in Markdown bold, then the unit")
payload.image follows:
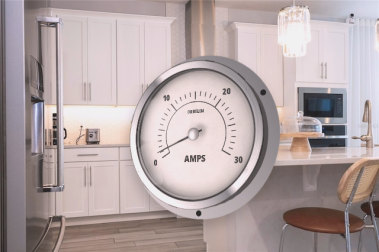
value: **1** A
